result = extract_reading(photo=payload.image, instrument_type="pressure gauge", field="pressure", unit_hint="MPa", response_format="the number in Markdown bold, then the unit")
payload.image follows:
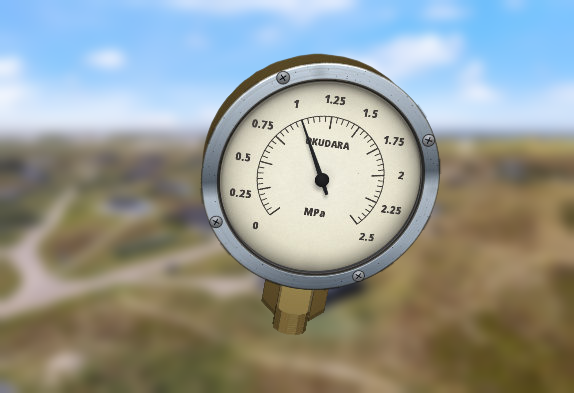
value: **1** MPa
